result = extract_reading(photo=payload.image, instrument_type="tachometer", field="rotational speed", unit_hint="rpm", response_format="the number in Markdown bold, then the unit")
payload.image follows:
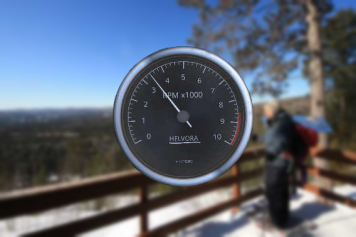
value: **3400** rpm
